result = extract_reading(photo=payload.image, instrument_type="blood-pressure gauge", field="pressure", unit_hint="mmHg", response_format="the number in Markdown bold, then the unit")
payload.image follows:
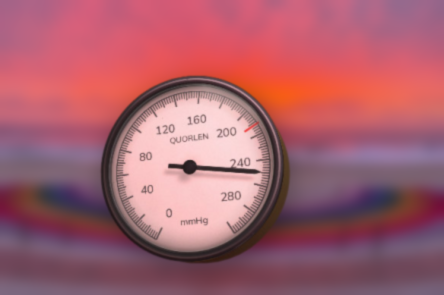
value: **250** mmHg
